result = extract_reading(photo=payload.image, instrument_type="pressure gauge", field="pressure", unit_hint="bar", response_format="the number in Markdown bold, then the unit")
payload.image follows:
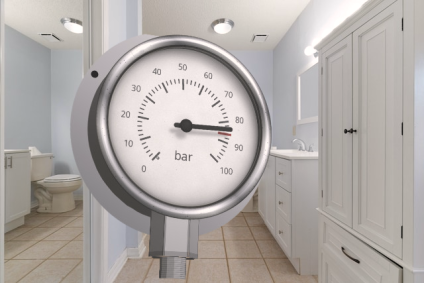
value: **84** bar
